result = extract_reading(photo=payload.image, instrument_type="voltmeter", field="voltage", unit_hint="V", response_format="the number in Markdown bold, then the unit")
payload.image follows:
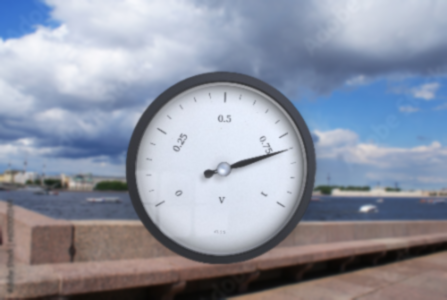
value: **0.8** V
